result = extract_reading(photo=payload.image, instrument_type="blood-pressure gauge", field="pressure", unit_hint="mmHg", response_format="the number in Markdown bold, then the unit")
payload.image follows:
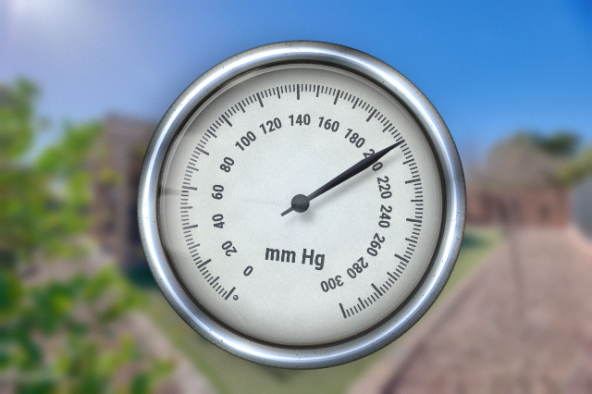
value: **200** mmHg
